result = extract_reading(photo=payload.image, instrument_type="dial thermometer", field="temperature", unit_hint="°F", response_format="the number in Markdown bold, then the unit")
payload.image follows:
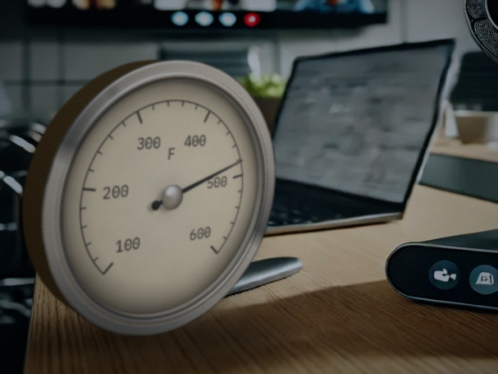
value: **480** °F
